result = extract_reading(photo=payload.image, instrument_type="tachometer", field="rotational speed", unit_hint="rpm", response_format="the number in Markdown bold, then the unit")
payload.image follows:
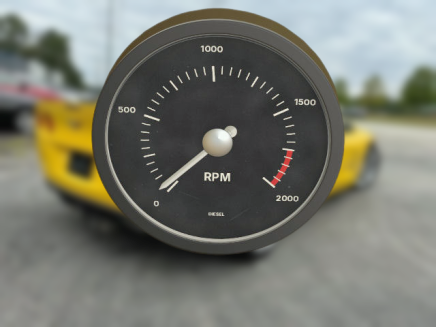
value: **50** rpm
